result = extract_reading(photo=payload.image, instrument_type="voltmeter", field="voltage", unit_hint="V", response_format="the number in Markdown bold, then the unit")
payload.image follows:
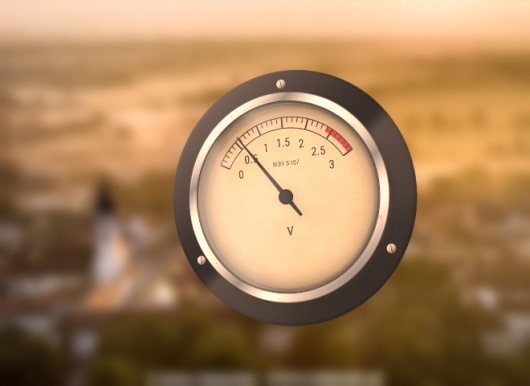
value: **0.6** V
